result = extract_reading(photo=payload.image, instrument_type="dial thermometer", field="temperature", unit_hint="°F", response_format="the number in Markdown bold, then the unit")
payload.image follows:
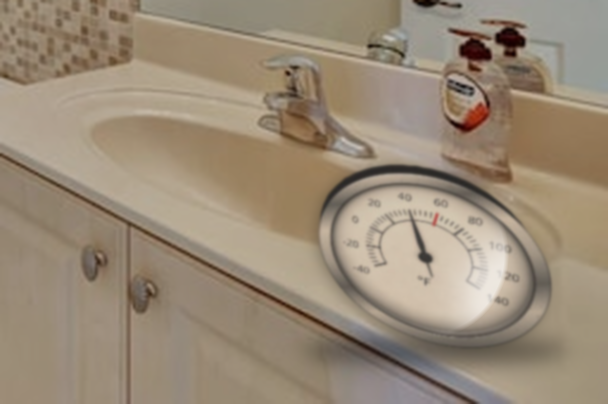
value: **40** °F
